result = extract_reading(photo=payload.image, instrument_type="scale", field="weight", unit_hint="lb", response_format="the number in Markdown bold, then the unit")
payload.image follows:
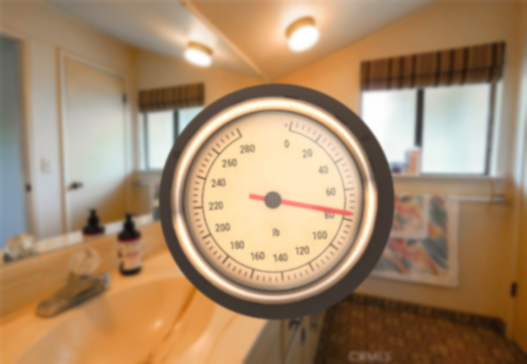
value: **76** lb
